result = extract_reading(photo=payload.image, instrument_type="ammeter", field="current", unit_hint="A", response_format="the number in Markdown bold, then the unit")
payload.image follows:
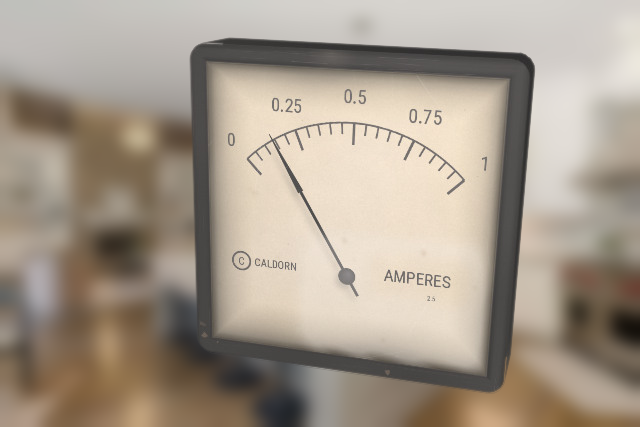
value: **0.15** A
